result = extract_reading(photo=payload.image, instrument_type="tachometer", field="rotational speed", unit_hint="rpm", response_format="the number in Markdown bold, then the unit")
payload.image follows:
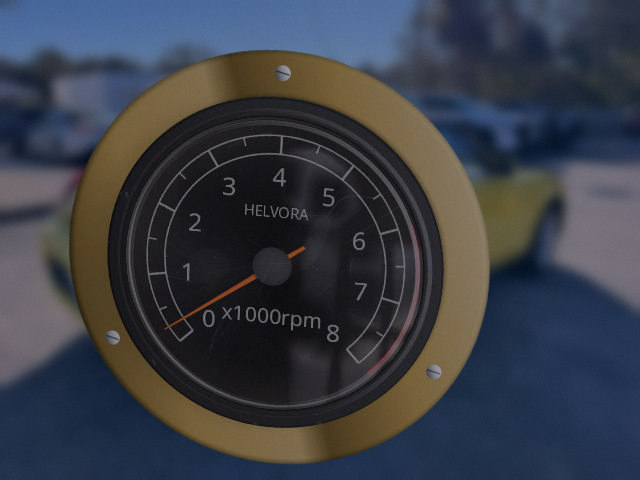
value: **250** rpm
